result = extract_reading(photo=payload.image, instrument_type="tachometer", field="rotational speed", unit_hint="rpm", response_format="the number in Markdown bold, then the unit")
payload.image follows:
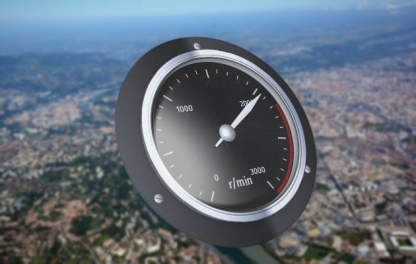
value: **2050** rpm
